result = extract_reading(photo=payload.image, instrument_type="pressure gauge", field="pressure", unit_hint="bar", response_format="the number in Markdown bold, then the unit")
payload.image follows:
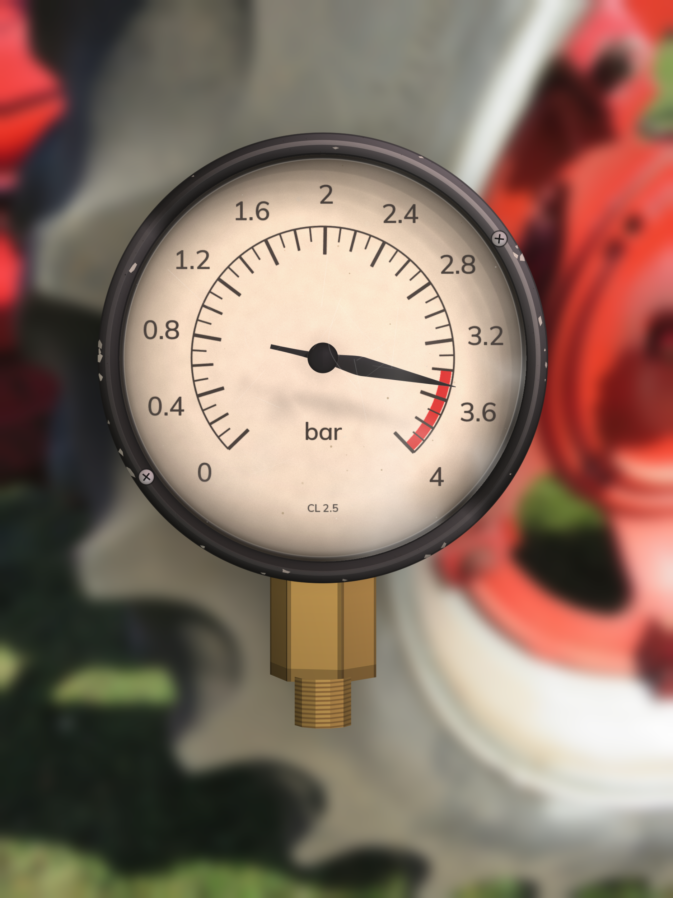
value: **3.5** bar
